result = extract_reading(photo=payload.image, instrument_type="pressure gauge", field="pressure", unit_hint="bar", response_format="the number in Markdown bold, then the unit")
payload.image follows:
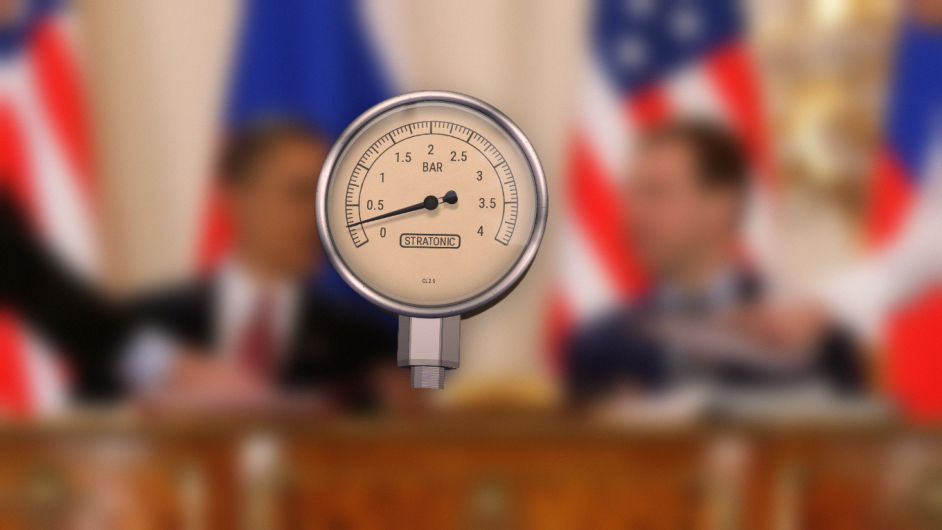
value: **0.25** bar
